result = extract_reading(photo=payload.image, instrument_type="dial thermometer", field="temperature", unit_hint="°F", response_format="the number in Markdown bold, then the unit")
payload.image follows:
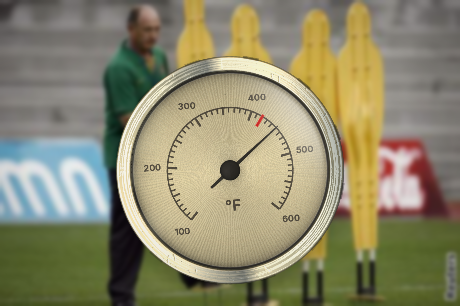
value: **450** °F
